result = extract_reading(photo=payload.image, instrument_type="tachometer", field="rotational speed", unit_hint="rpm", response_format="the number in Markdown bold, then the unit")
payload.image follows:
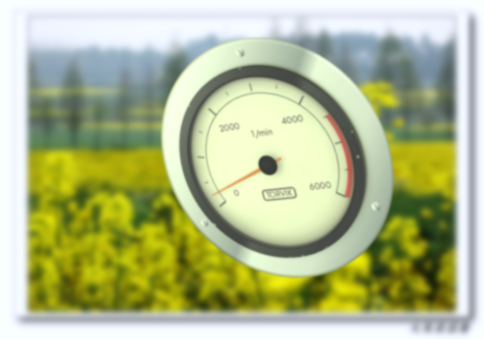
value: **250** rpm
